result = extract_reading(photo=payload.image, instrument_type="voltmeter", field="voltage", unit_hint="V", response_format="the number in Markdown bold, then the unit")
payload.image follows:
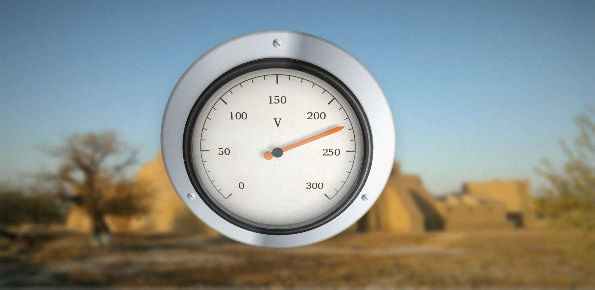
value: **225** V
